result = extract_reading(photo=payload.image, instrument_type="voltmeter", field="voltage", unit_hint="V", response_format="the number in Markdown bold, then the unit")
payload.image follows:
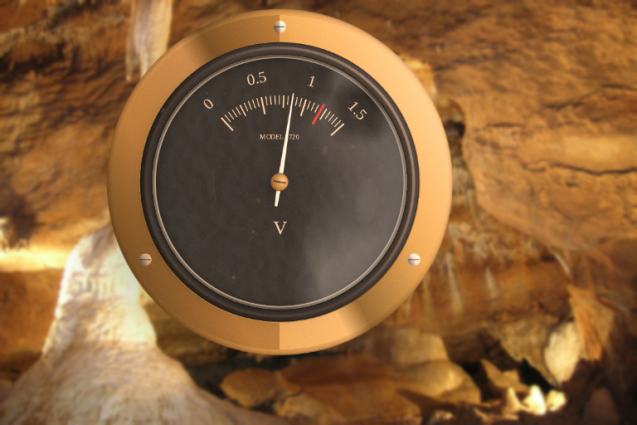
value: **0.85** V
